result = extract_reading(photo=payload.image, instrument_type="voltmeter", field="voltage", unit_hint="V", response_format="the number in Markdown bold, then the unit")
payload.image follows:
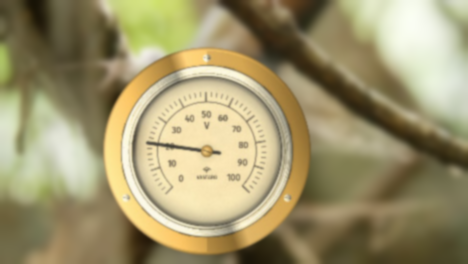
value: **20** V
